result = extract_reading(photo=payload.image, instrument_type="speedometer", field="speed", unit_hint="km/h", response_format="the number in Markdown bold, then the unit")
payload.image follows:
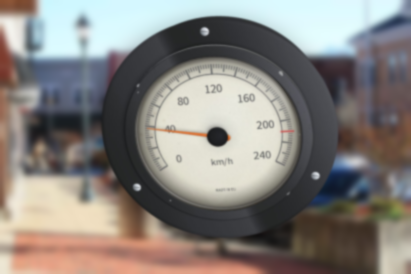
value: **40** km/h
